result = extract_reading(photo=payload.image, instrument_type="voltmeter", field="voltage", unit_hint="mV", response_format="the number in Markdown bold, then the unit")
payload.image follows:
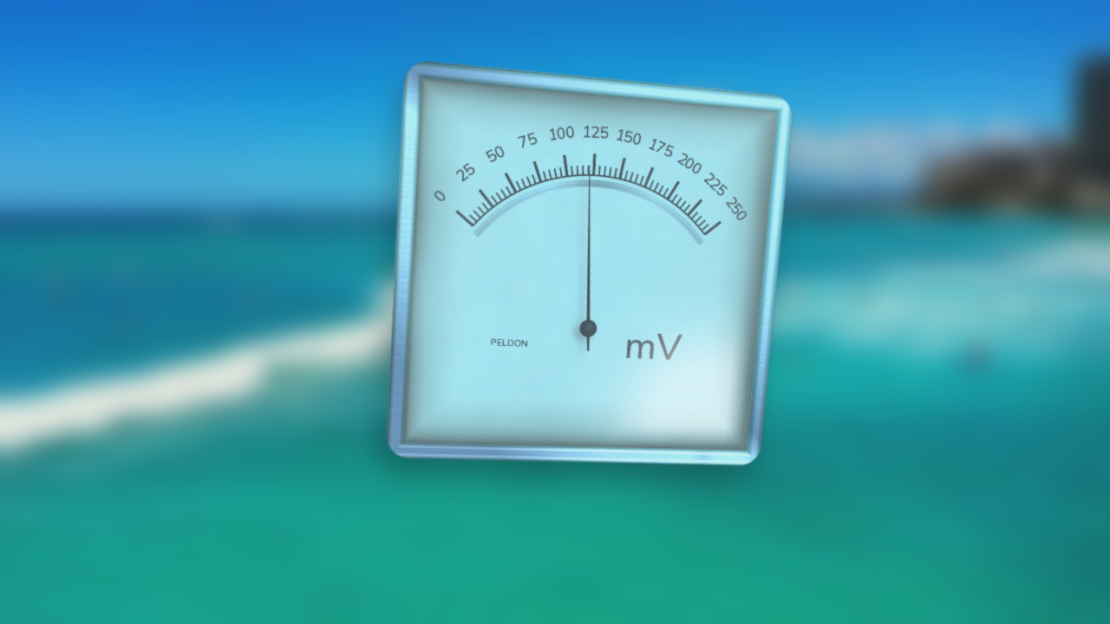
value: **120** mV
